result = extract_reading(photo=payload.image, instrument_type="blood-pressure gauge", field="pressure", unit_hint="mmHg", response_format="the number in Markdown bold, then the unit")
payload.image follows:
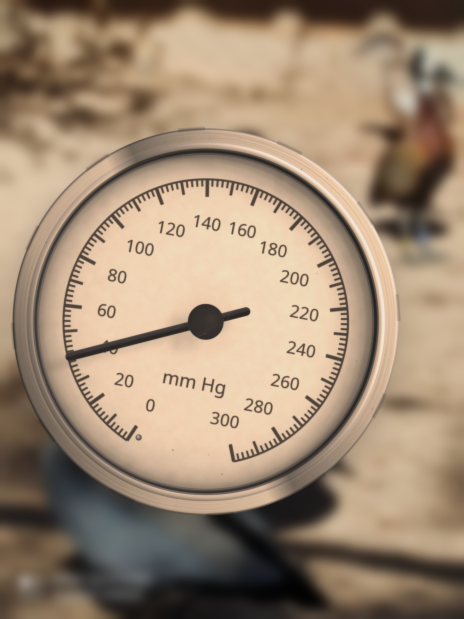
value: **40** mmHg
